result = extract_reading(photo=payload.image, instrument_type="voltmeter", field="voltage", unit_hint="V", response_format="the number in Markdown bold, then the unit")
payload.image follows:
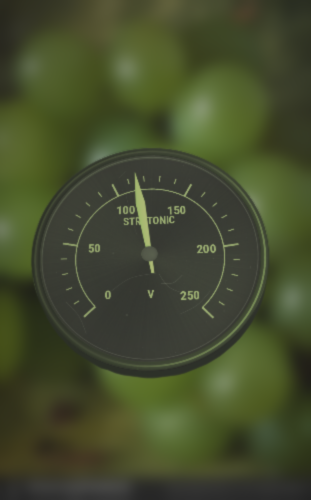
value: **115** V
